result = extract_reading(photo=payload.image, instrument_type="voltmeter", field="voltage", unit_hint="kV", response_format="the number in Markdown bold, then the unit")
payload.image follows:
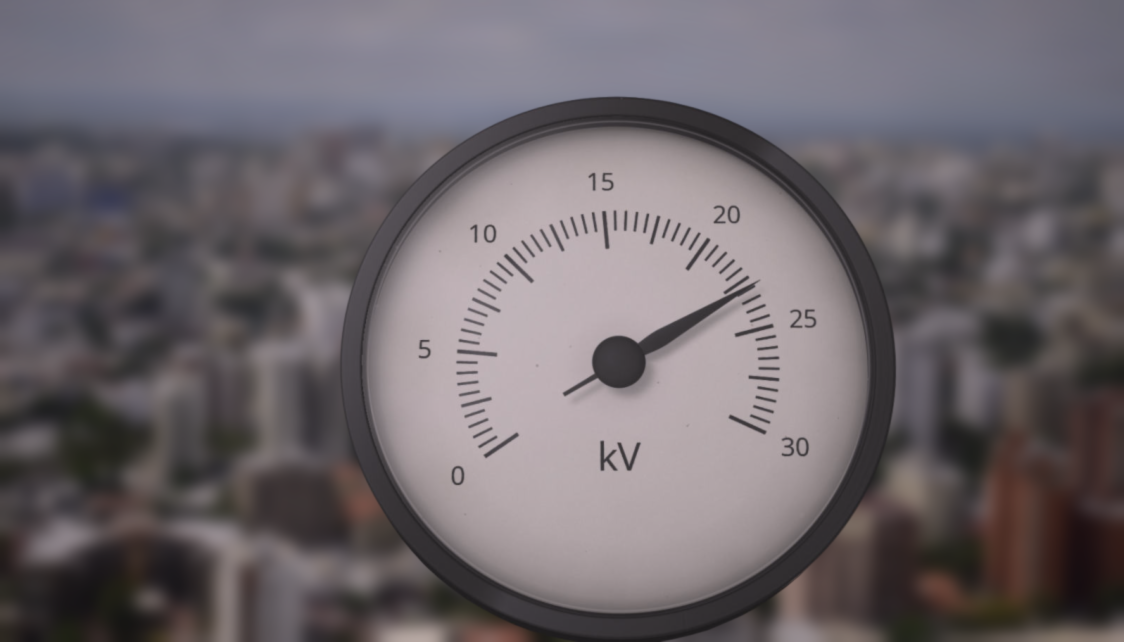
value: **23** kV
